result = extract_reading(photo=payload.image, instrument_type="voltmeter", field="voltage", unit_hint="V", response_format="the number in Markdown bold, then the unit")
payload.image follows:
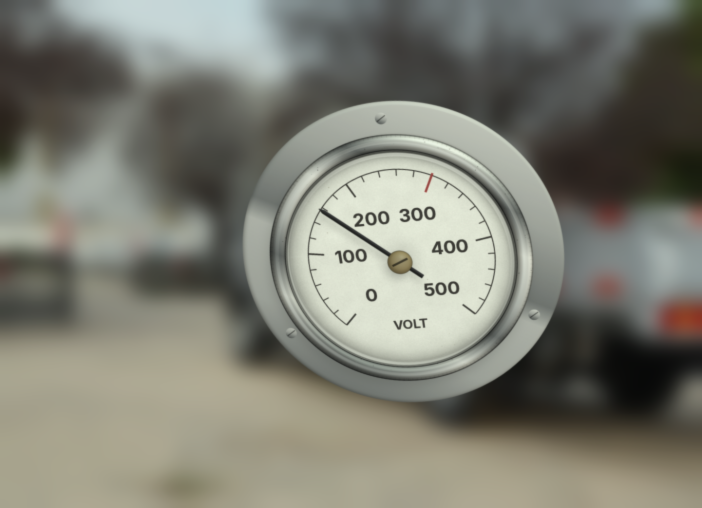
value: **160** V
